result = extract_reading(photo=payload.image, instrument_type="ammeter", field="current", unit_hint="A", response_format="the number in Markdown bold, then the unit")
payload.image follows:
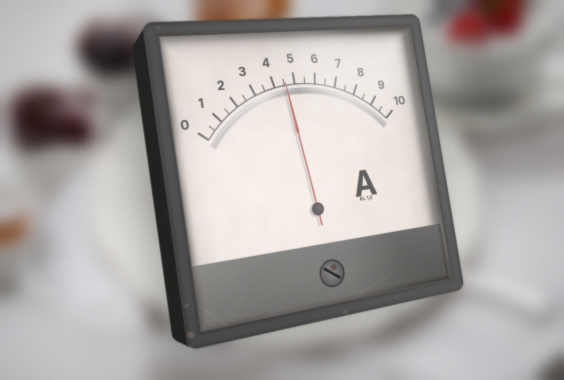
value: **4.5** A
